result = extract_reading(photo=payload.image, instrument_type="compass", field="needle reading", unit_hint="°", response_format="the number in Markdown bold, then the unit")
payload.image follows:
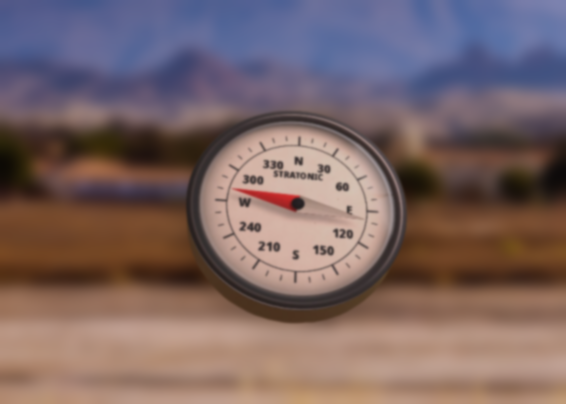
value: **280** °
